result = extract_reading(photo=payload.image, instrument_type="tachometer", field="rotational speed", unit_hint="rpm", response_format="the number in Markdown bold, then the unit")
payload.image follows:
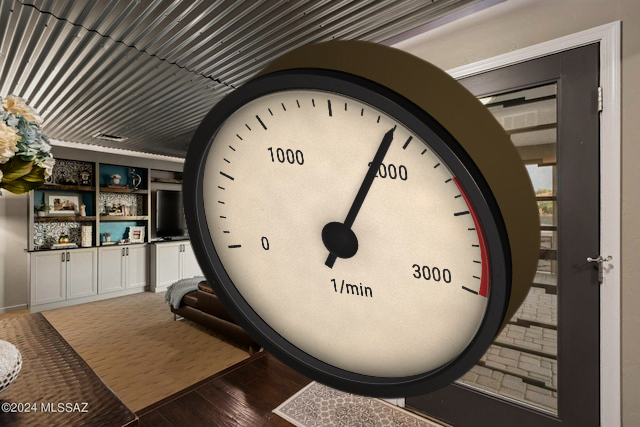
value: **1900** rpm
